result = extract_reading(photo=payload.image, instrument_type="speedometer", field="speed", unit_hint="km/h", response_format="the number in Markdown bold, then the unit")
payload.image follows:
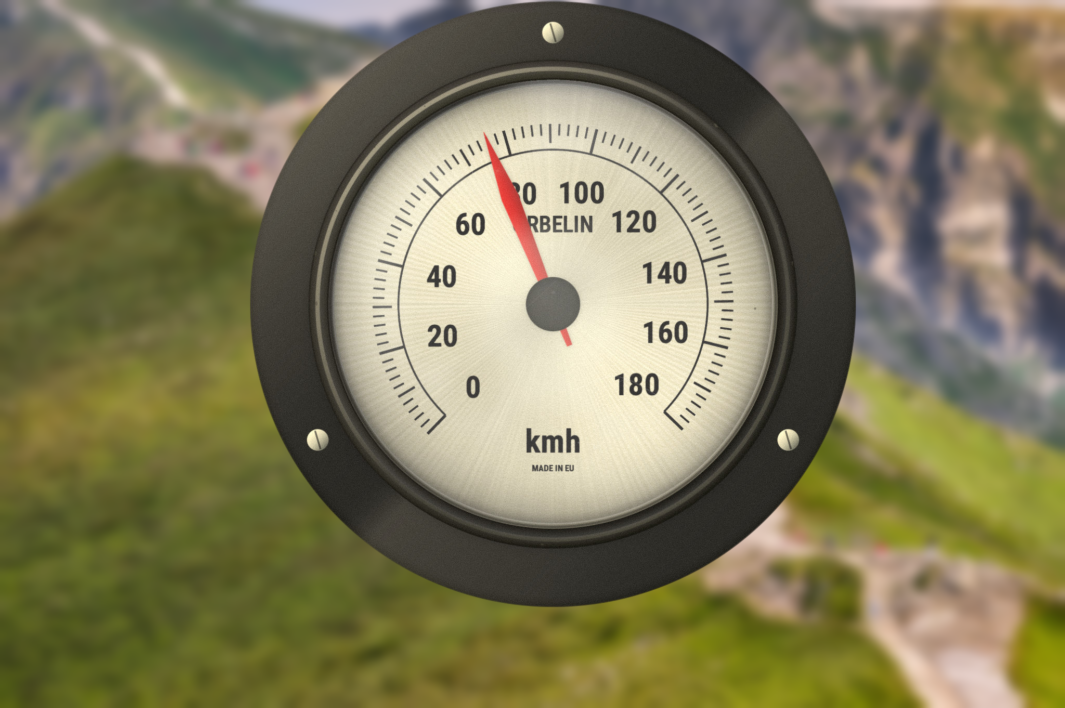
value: **76** km/h
